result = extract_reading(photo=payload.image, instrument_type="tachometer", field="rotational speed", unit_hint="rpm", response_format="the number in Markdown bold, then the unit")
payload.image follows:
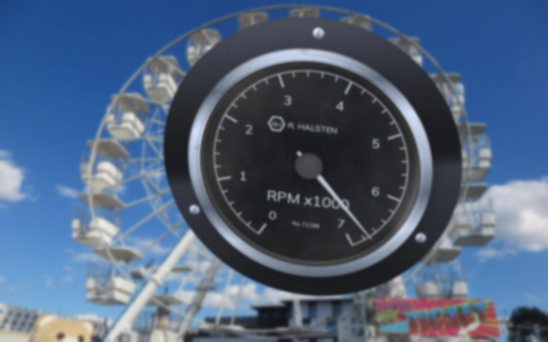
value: **6700** rpm
